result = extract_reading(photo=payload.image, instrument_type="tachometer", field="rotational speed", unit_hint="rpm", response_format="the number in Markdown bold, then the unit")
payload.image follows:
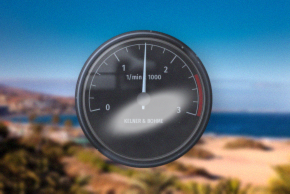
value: **1500** rpm
